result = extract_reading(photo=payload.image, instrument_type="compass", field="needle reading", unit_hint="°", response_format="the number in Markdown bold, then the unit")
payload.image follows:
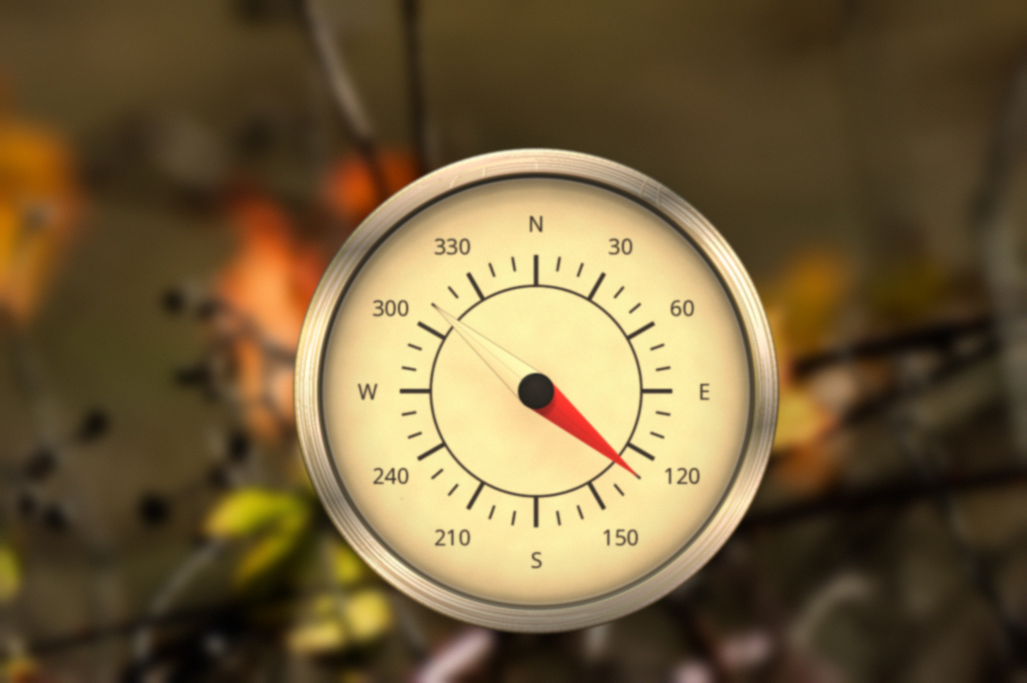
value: **130** °
